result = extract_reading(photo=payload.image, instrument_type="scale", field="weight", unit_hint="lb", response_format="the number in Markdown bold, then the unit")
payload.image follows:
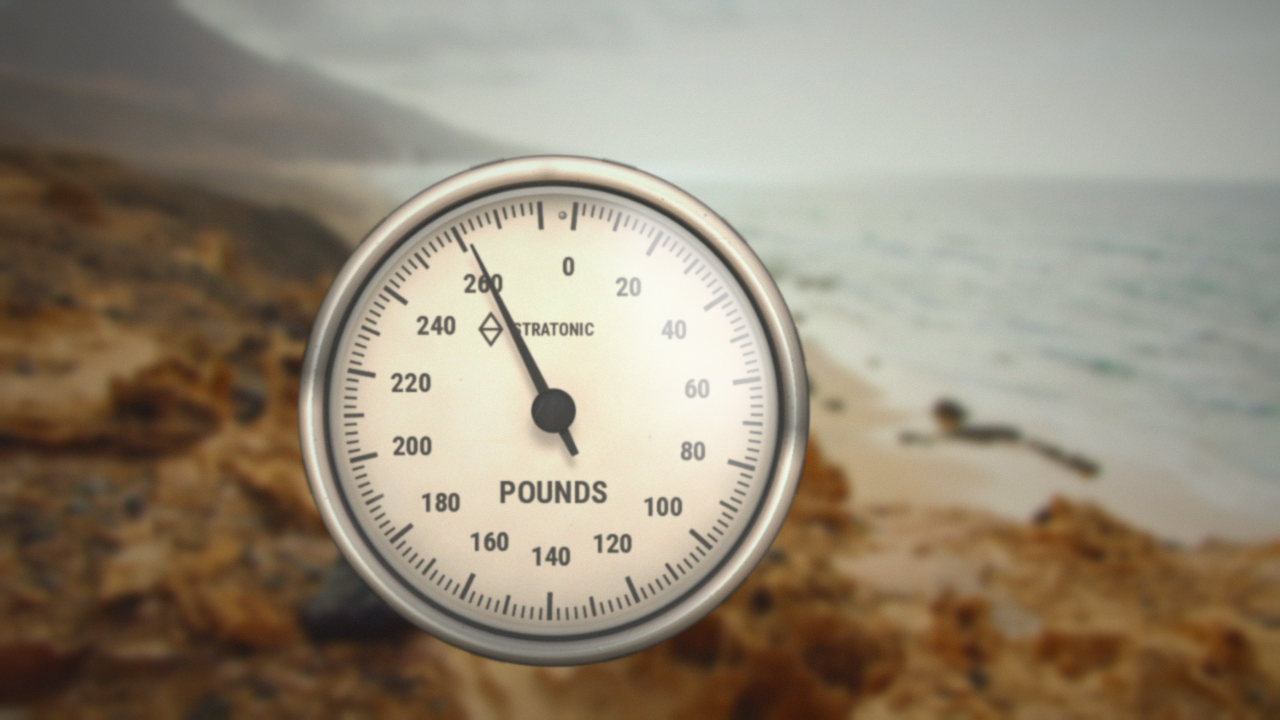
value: **262** lb
